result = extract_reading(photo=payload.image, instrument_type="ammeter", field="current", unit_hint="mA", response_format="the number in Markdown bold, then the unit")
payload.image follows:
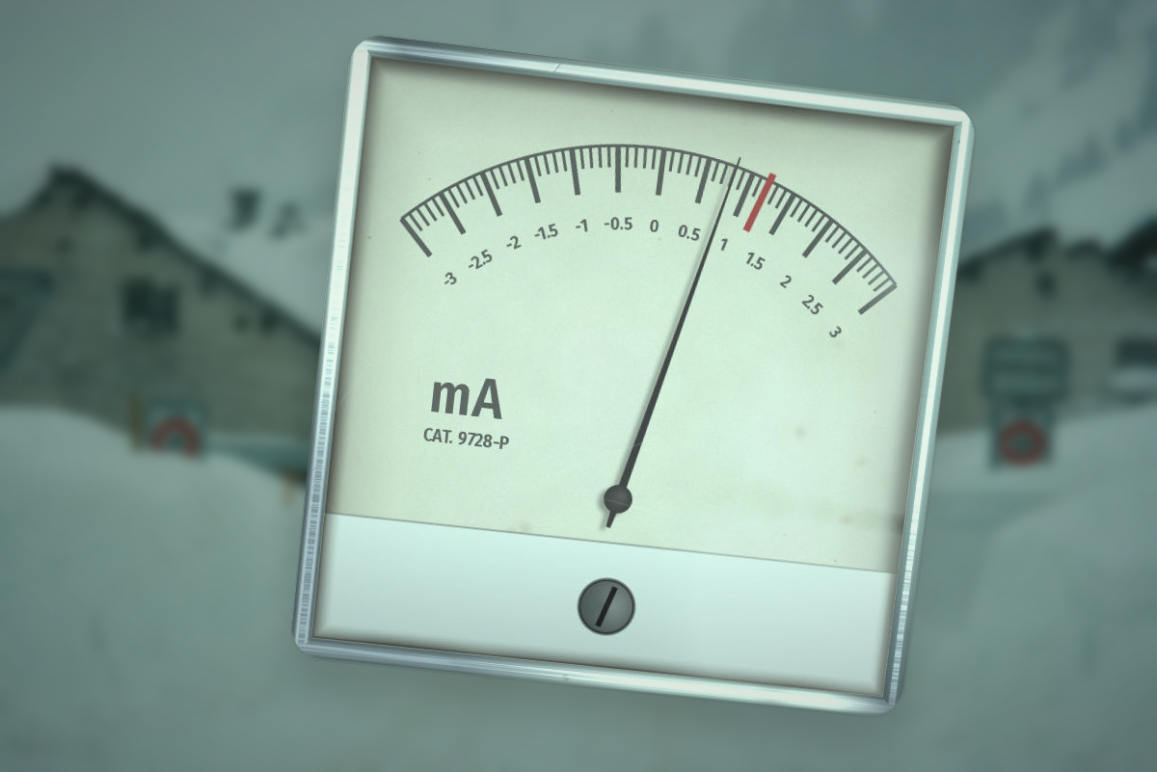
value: **0.8** mA
